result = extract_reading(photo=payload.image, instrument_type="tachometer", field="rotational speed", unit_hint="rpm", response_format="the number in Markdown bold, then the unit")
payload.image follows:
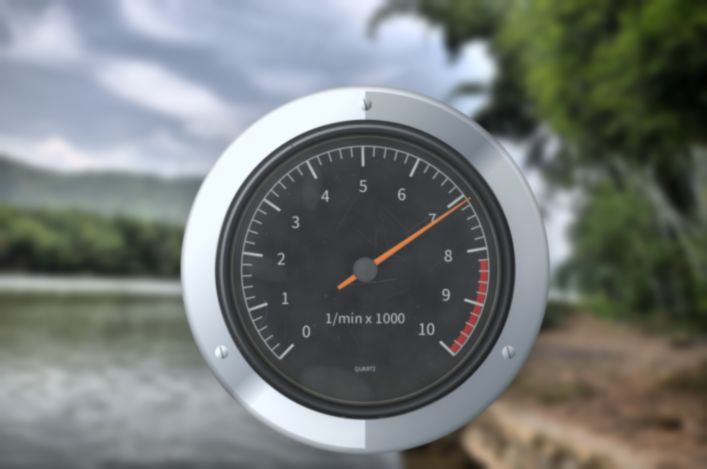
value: **7100** rpm
